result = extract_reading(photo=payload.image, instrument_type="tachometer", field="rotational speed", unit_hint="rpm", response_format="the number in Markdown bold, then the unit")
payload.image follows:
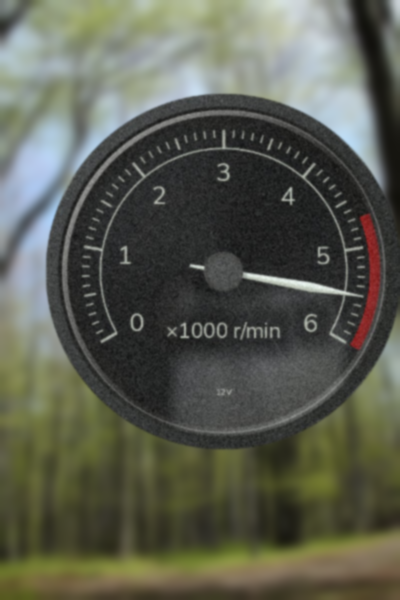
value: **5500** rpm
